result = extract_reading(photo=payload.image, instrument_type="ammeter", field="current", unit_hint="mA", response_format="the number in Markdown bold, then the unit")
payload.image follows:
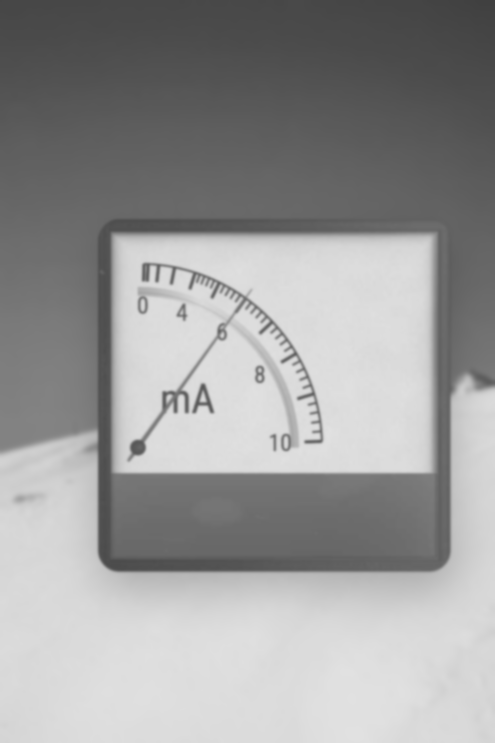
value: **6** mA
